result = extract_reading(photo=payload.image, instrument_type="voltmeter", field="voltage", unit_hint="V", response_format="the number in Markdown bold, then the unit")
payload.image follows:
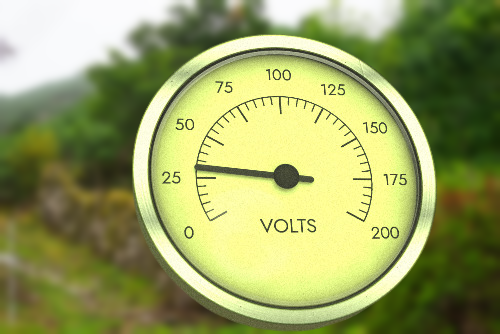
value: **30** V
